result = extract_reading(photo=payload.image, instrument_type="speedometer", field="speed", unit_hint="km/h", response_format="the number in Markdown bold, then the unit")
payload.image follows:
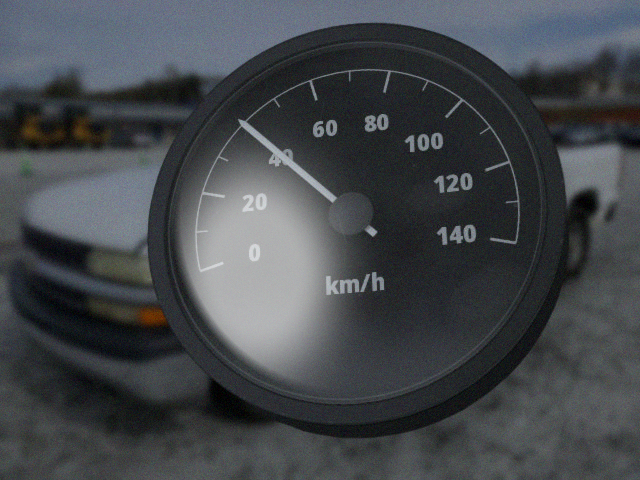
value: **40** km/h
